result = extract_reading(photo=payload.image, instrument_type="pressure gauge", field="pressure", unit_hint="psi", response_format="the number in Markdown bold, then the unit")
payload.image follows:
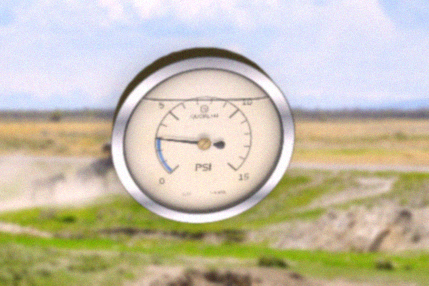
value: **3** psi
